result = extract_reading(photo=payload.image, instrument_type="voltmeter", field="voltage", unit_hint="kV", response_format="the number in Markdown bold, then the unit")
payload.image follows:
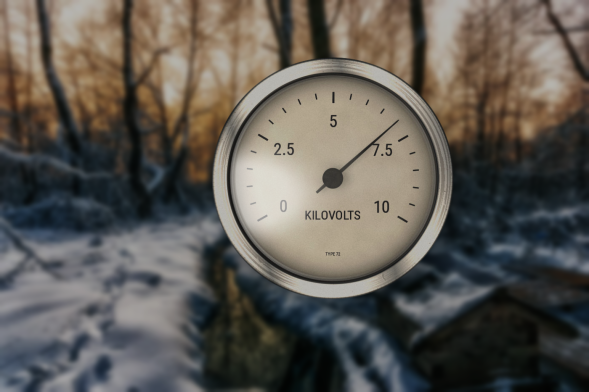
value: **7** kV
